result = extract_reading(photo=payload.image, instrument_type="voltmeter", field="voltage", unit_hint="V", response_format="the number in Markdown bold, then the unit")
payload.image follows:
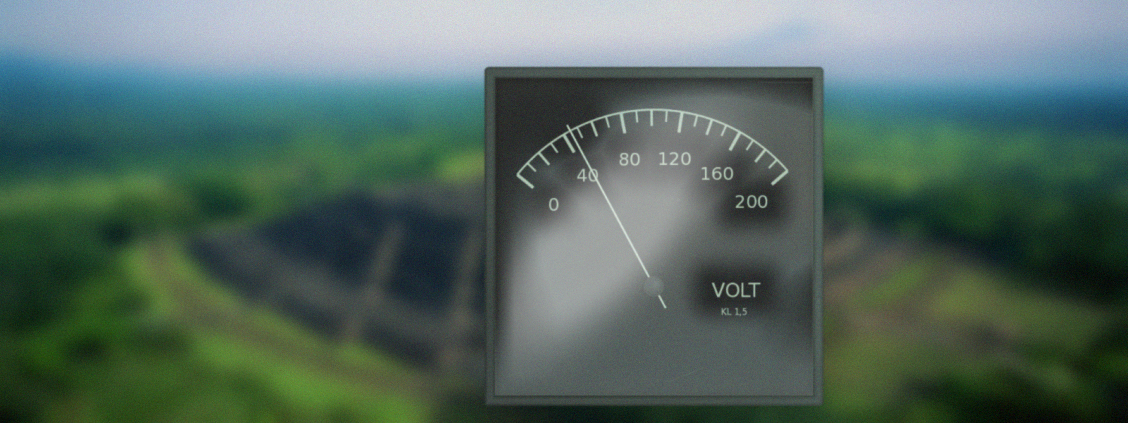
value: **45** V
